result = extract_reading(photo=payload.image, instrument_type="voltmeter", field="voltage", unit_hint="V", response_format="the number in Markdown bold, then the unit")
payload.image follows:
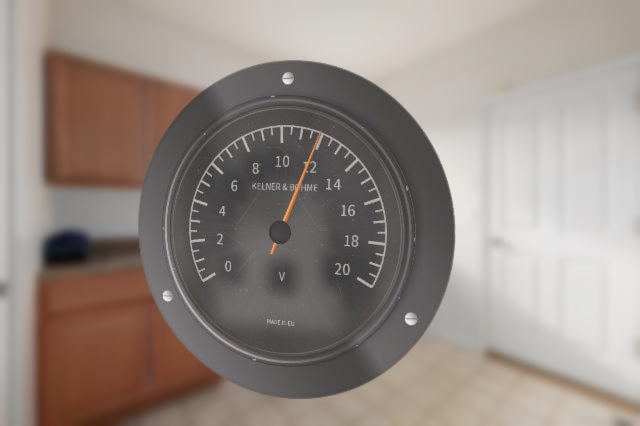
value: **12** V
